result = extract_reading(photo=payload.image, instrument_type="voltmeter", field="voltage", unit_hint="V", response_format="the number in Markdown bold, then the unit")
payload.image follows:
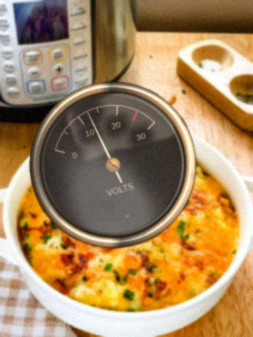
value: **12.5** V
